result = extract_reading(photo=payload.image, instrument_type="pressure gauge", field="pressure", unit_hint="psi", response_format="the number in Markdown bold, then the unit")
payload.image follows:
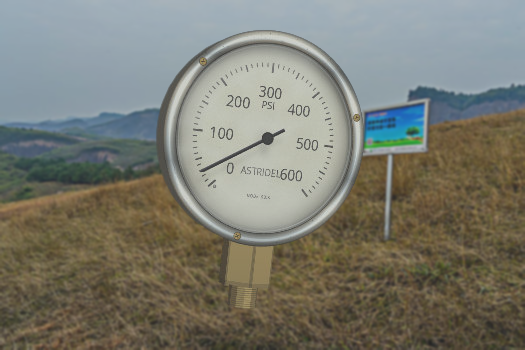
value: **30** psi
